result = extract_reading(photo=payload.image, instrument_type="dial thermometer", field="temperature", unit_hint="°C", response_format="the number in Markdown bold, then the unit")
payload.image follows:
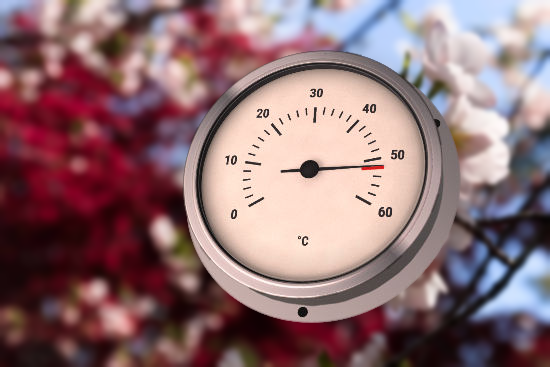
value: **52** °C
